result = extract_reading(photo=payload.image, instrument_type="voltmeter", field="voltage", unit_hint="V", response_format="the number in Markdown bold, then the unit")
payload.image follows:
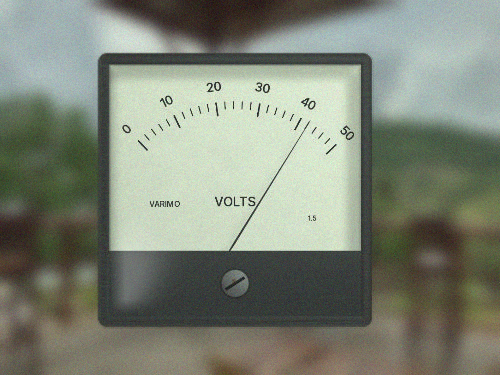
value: **42** V
